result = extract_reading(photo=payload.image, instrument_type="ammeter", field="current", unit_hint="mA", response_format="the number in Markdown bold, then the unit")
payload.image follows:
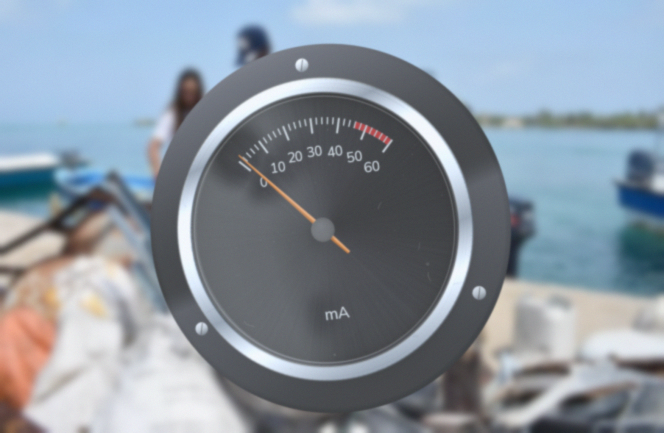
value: **2** mA
